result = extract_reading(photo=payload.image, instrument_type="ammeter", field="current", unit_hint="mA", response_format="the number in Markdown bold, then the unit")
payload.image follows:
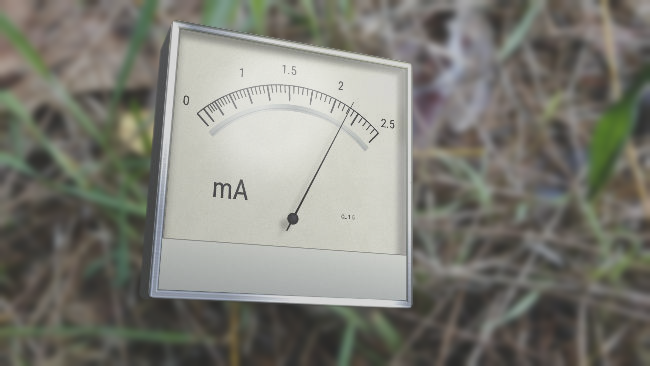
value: **2.15** mA
